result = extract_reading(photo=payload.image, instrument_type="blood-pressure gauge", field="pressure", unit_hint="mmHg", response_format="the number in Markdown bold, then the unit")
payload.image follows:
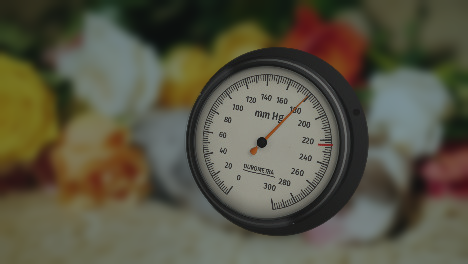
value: **180** mmHg
